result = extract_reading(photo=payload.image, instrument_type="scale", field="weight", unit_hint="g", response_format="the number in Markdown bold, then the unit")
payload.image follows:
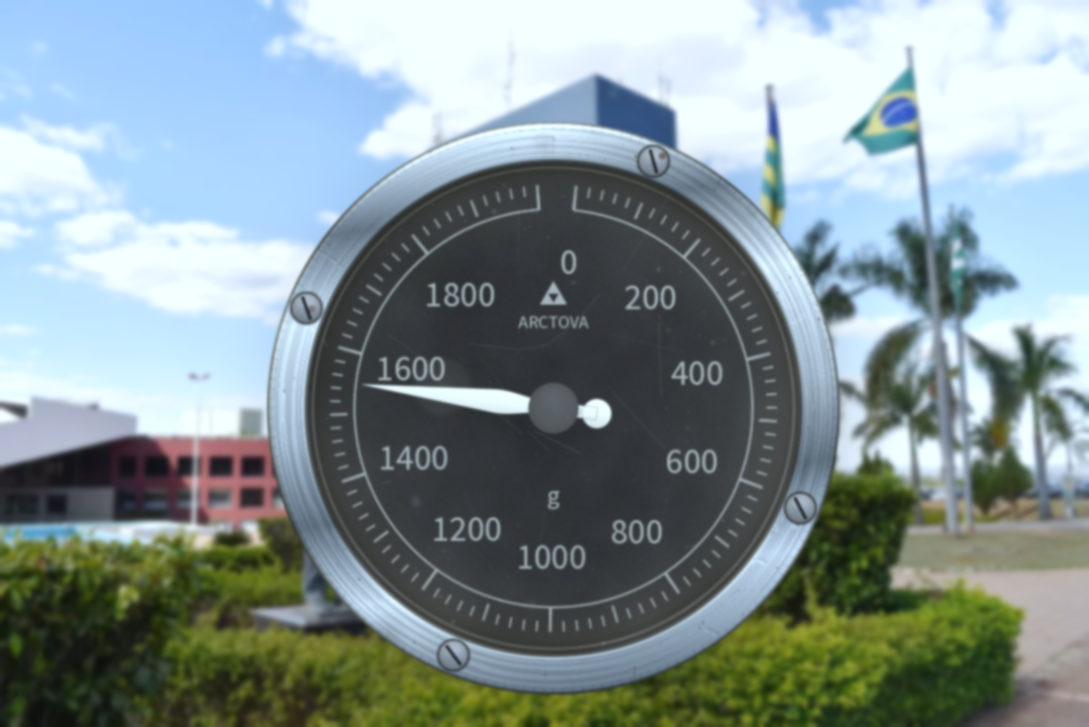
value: **1550** g
